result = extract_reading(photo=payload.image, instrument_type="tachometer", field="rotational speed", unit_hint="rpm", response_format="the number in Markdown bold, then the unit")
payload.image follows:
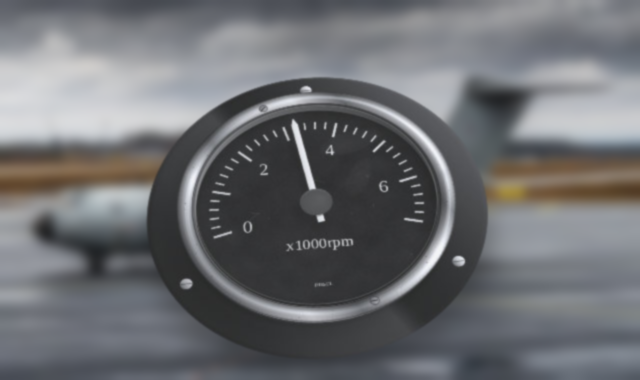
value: **3200** rpm
